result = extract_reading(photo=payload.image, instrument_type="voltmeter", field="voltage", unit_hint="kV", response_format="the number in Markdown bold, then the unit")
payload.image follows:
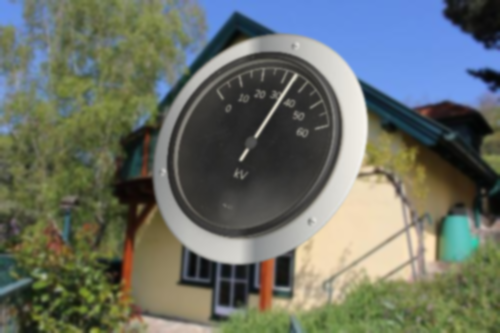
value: **35** kV
